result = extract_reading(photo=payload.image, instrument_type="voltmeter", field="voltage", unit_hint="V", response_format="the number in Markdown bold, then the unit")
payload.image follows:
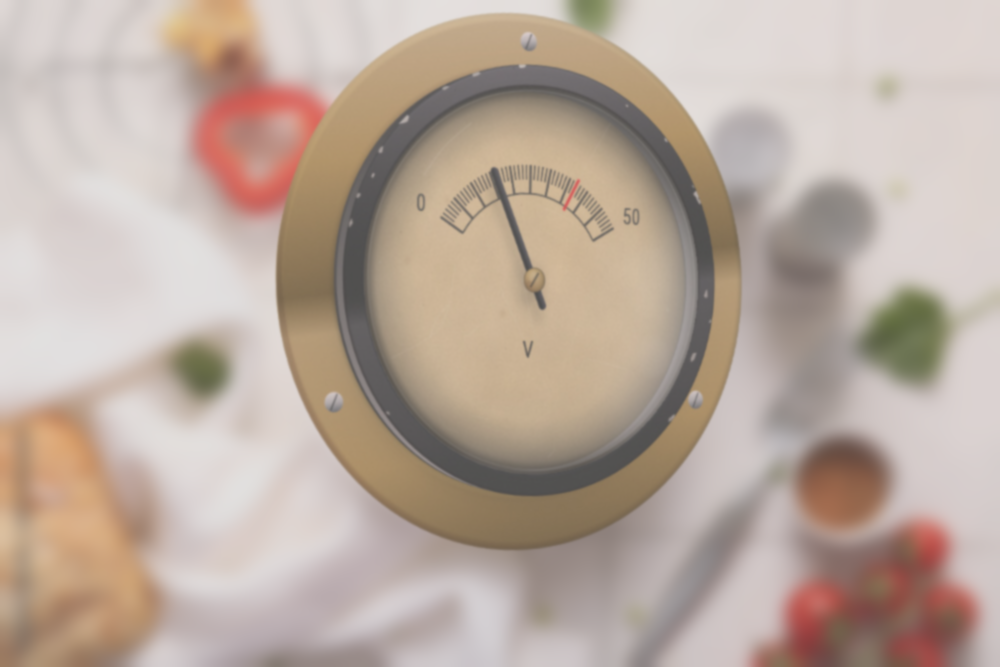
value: **15** V
